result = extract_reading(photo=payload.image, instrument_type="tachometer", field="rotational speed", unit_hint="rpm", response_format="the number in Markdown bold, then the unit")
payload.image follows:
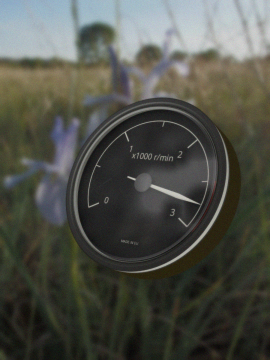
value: **2750** rpm
